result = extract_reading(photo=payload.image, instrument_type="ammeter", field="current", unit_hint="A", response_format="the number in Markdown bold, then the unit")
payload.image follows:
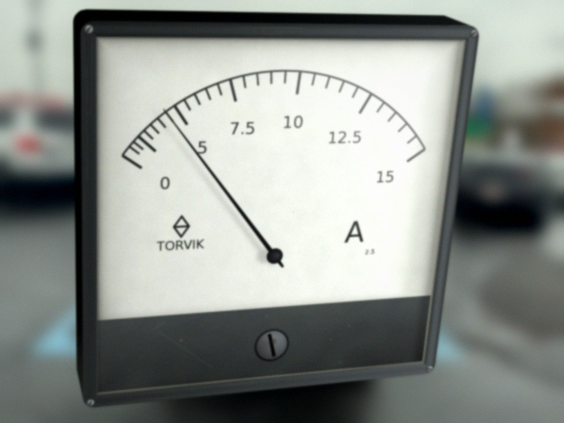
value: **4.5** A
